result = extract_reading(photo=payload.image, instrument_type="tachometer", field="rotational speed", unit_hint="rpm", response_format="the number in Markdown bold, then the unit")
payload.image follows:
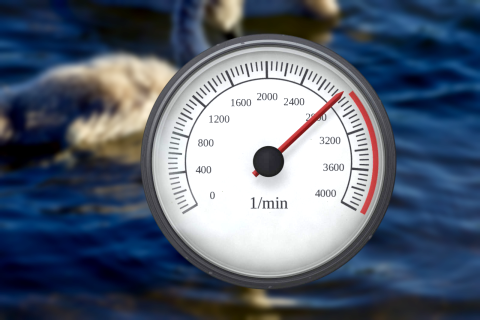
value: **2800** rpm
